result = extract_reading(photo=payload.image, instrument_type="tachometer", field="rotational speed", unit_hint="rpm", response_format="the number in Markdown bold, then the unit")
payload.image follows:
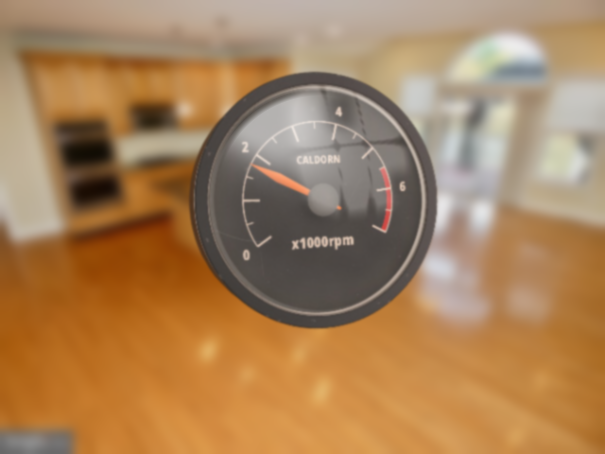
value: **1750** rpm
